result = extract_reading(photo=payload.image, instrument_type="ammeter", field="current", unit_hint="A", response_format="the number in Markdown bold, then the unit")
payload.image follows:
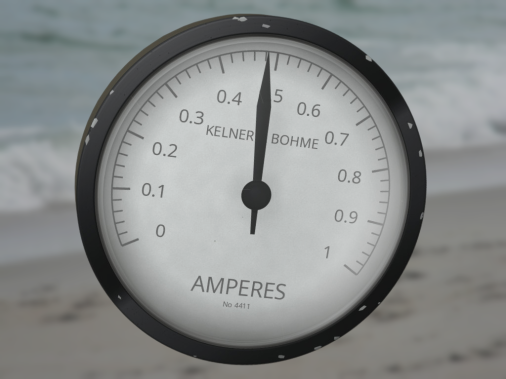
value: **0.48** A
